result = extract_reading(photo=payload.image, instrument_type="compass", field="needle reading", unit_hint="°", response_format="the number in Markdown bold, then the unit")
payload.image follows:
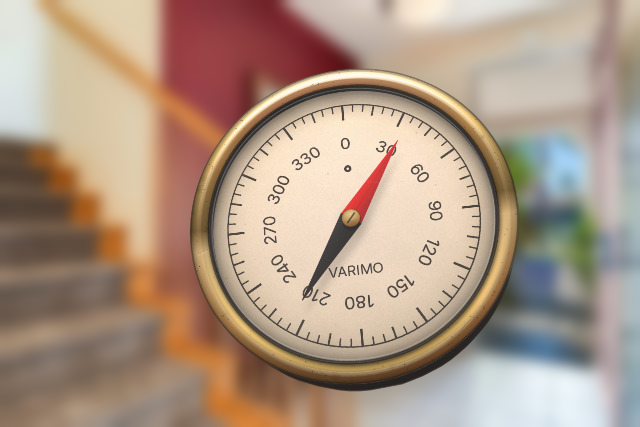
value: **35** °
